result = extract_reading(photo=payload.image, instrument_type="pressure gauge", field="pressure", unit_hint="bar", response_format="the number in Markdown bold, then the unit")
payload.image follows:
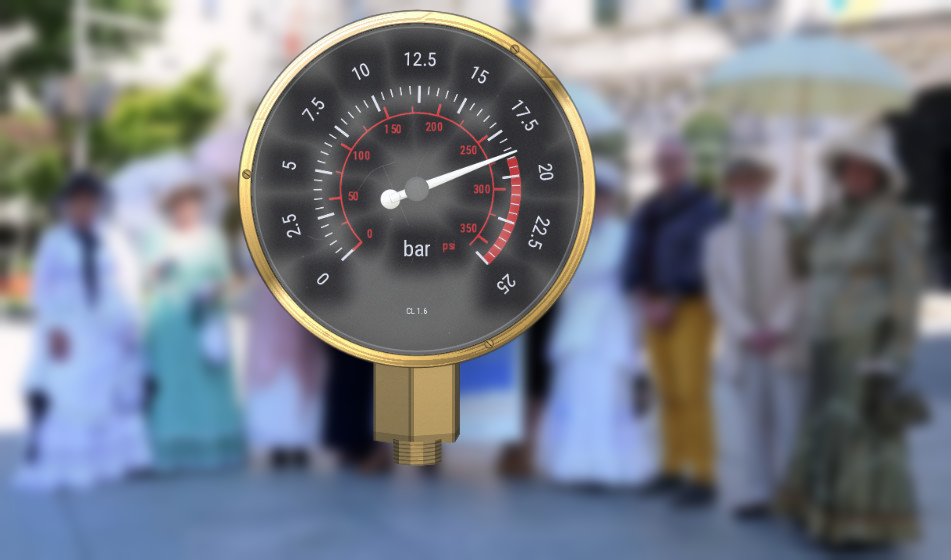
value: **18.75** bar
